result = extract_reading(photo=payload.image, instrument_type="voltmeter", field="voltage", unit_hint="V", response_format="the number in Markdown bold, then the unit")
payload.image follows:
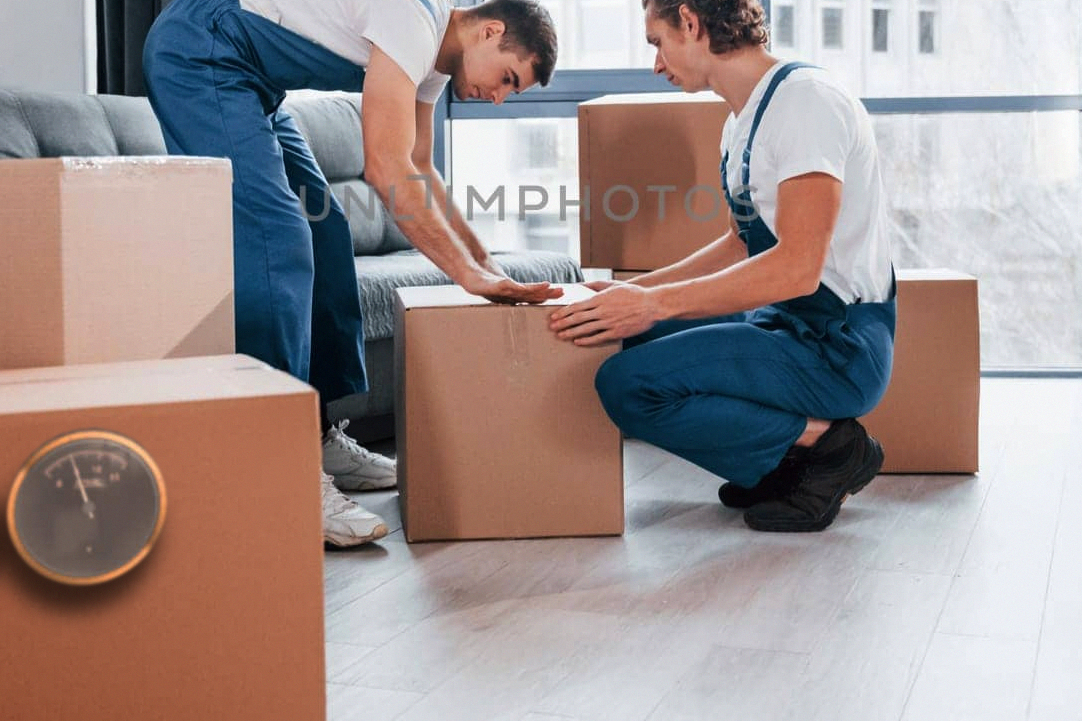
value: **5** V
